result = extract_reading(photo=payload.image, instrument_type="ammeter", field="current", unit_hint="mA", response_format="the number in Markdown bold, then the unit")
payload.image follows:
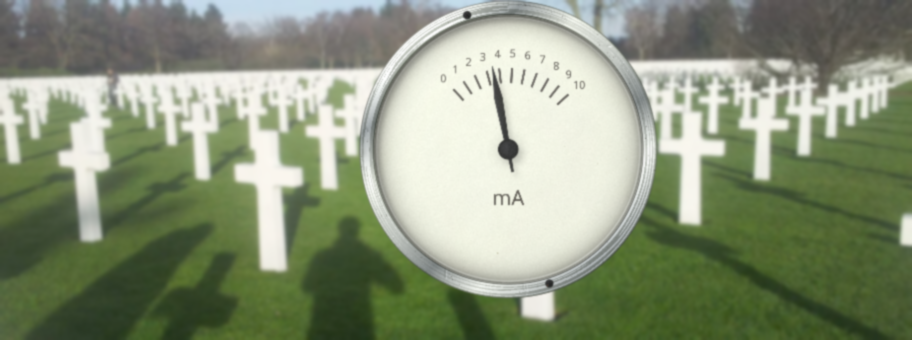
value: **3.5** mA
